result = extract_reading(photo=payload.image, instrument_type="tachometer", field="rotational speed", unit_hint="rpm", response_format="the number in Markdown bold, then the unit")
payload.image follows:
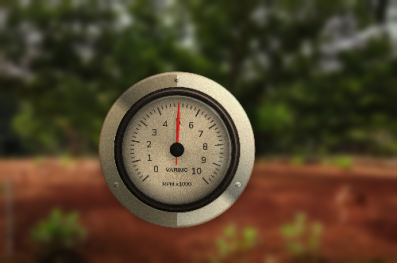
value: **5000** rpm
